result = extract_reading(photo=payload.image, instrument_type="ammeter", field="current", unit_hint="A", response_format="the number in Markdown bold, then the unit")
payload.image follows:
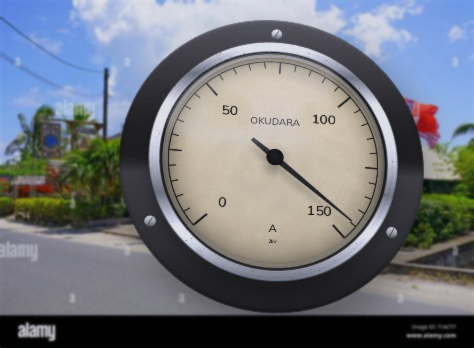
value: **145** A
